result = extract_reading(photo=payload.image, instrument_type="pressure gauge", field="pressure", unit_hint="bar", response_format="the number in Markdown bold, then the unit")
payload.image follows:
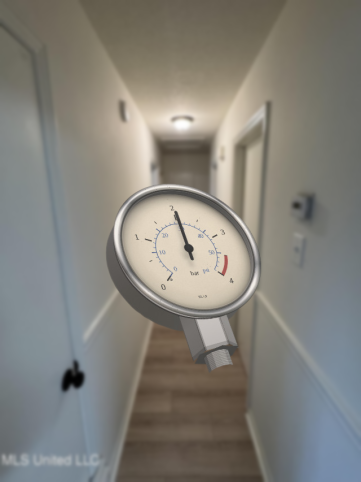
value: **2** bar
